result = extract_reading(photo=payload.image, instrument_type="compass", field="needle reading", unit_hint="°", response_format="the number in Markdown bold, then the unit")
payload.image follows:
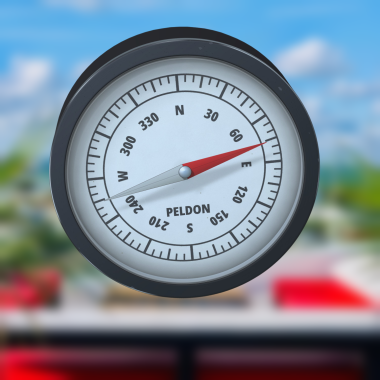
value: **75** °
